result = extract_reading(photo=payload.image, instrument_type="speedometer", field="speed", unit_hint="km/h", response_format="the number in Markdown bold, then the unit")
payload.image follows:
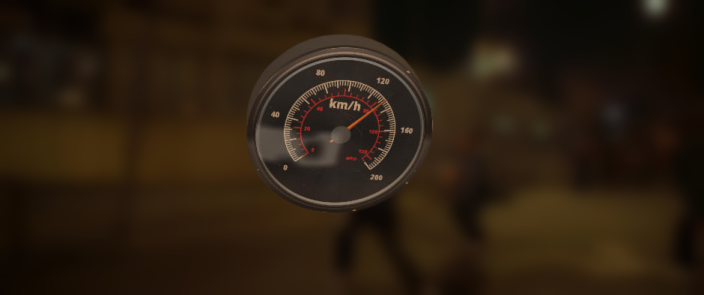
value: **130** km/h
